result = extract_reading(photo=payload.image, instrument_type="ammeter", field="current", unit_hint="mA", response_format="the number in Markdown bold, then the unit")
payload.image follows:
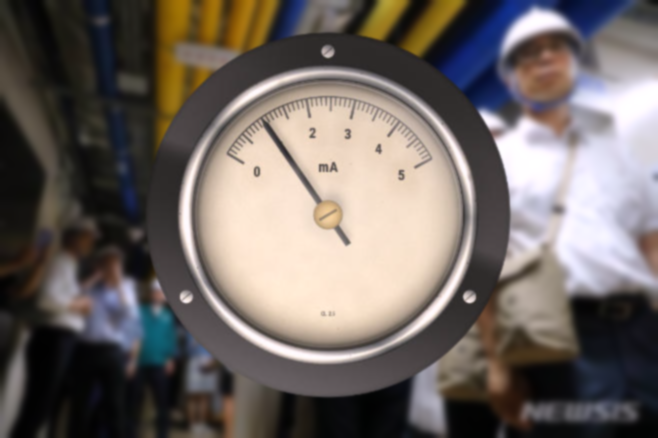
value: **1** mA
